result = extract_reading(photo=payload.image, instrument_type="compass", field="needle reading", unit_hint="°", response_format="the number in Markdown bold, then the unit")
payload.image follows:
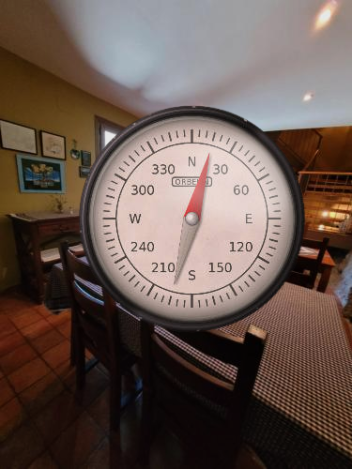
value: **15** °
